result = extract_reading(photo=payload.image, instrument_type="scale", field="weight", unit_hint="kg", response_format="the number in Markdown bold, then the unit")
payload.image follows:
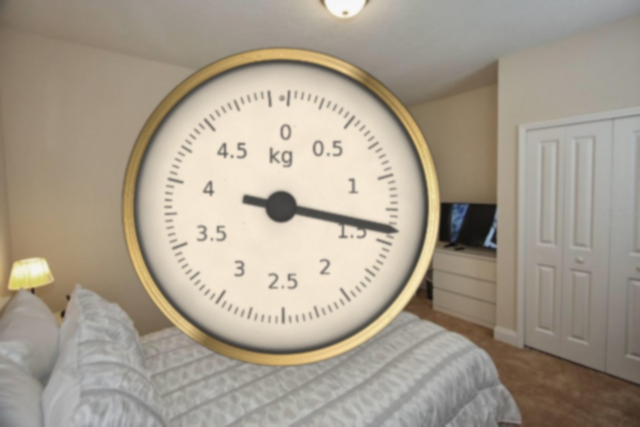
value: **1.4** kg
